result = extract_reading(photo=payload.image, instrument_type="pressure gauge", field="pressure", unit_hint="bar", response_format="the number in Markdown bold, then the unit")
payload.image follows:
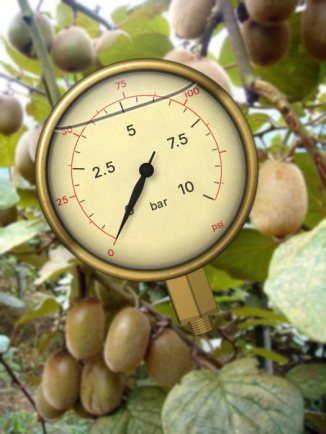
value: **0** bar
